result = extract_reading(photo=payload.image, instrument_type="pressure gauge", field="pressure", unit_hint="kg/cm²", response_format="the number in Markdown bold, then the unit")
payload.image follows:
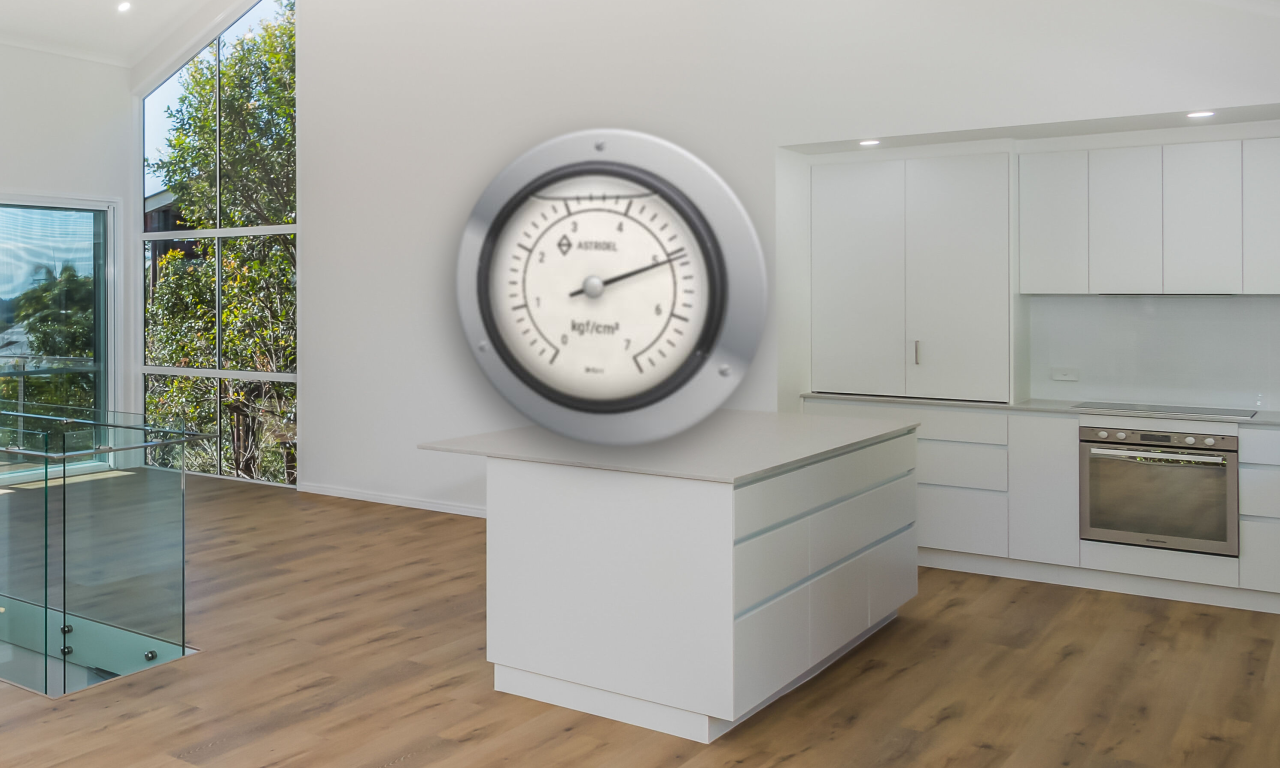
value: **5.1** kg/cm²
